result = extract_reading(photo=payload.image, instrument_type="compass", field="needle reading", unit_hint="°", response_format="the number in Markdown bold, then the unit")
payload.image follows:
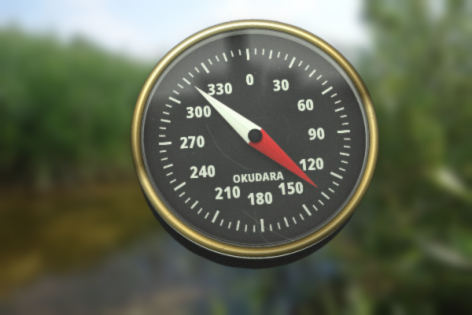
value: **135** °
